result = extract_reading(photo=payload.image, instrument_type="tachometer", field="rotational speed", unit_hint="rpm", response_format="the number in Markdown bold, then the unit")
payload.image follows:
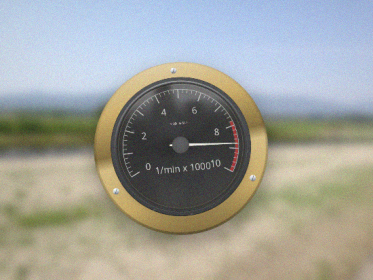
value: **8800** rpm
